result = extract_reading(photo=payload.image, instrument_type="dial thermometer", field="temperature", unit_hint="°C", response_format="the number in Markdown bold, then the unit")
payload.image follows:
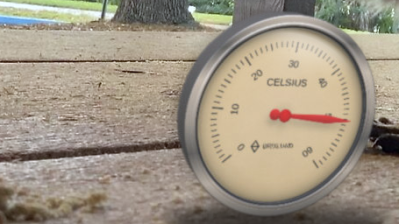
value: **50** °C
